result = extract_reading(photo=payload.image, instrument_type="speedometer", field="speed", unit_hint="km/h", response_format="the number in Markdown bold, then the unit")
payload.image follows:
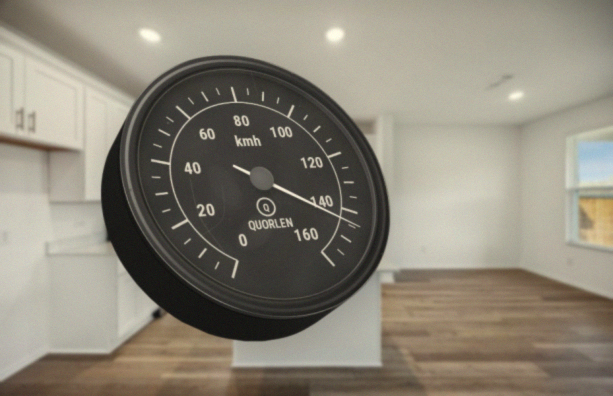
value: **145** km/h
